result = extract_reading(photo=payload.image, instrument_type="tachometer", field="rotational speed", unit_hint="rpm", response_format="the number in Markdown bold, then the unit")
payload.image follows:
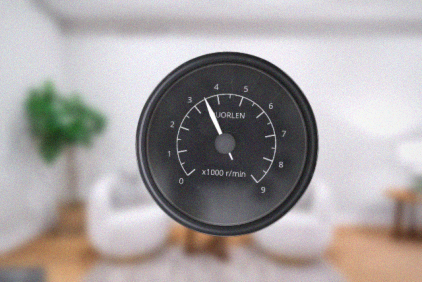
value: **3500** rpm
